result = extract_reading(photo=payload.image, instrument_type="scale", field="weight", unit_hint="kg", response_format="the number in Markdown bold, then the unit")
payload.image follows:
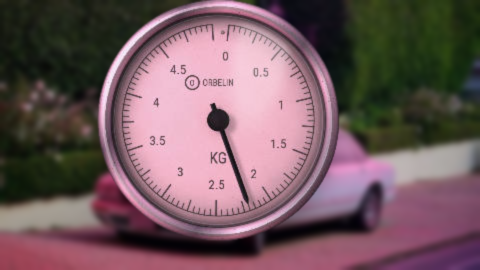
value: **2.2** kg
